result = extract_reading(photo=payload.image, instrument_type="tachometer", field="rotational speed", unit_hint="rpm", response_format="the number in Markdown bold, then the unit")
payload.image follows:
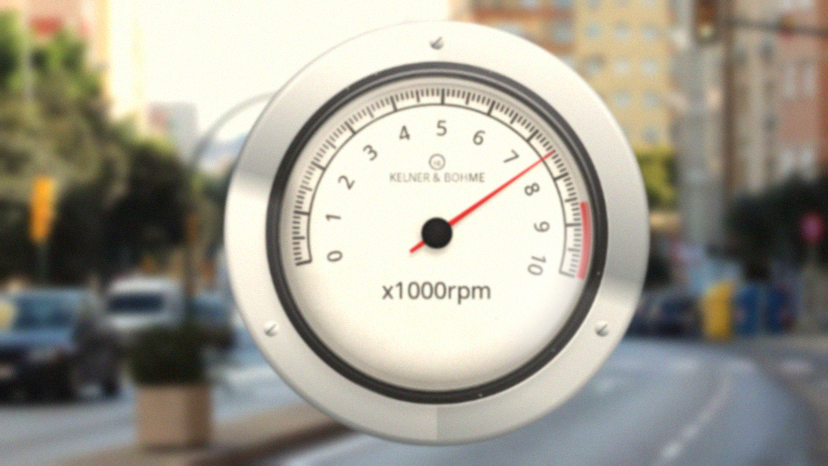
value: **7500** rpm
